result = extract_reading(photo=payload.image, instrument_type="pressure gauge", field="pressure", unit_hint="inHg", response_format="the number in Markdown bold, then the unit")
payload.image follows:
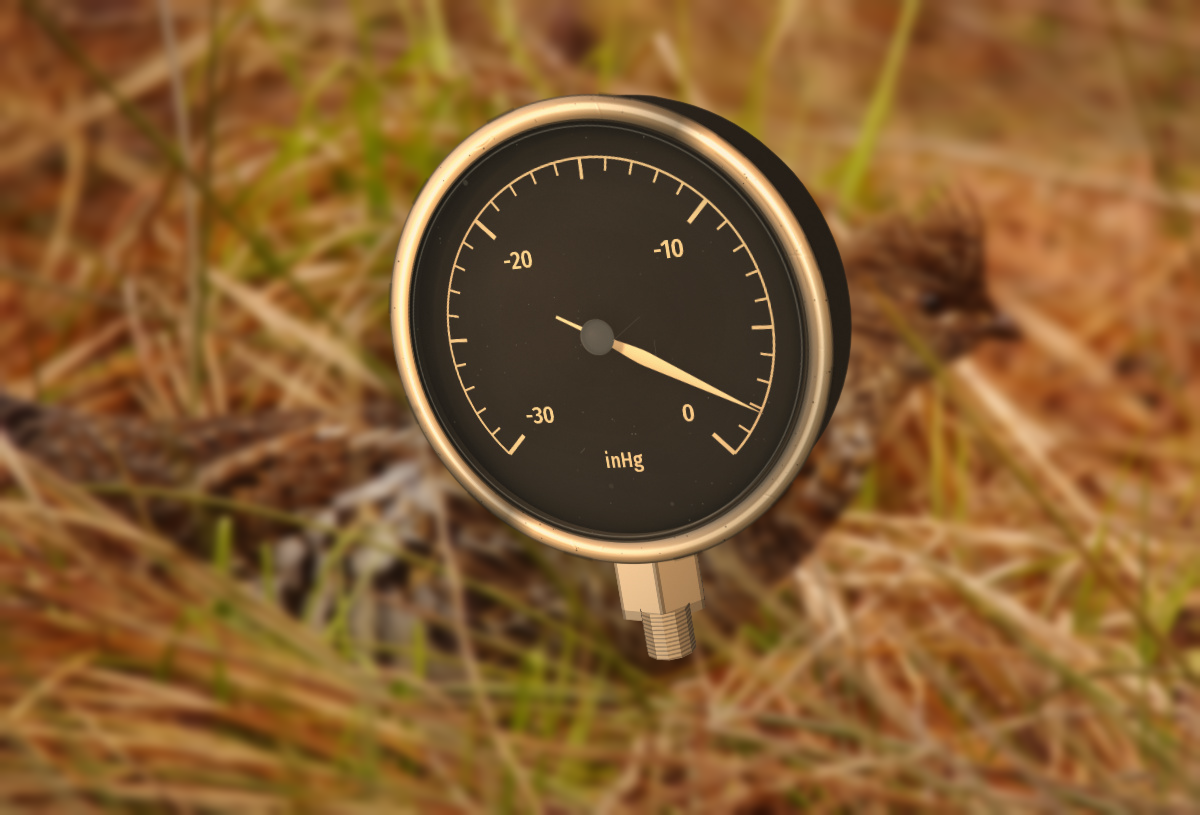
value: **-2** inHg
